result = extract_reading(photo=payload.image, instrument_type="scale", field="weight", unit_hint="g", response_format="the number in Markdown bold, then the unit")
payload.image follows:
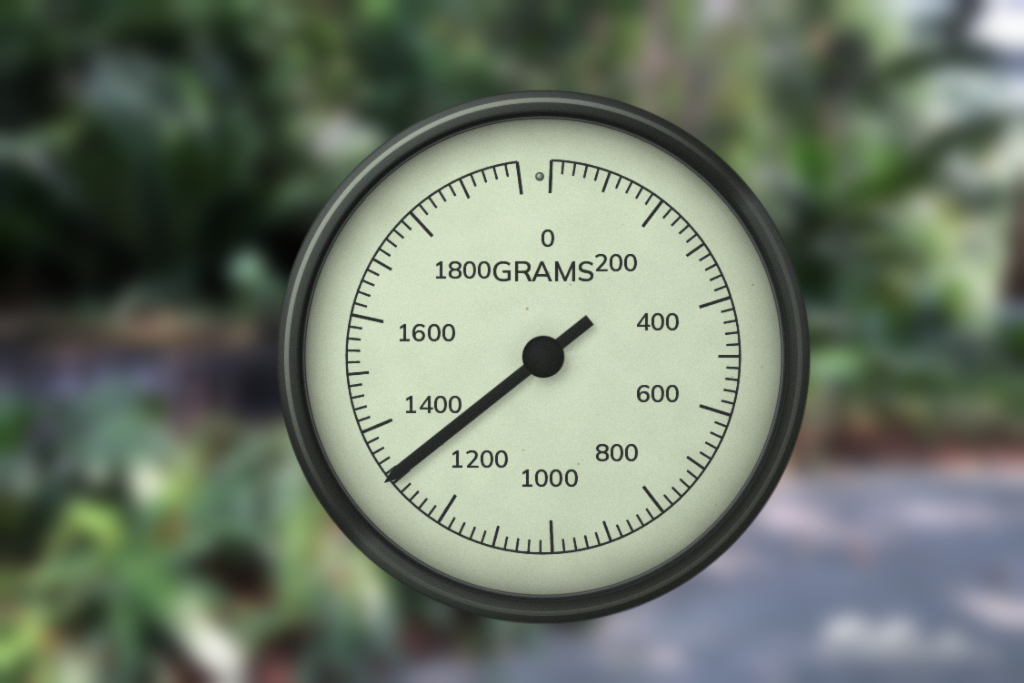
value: **1310** g
